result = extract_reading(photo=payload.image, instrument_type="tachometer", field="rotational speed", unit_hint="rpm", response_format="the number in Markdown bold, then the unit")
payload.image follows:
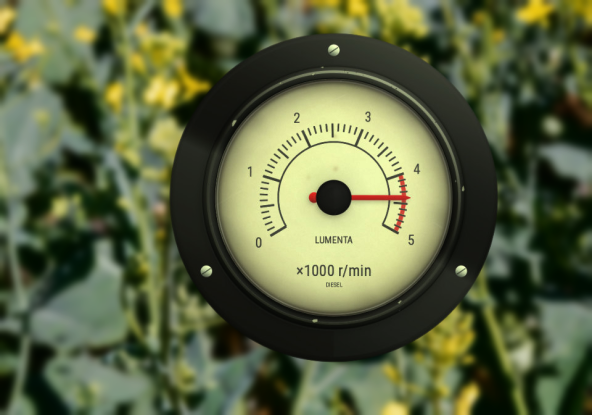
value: **4400** rpm
